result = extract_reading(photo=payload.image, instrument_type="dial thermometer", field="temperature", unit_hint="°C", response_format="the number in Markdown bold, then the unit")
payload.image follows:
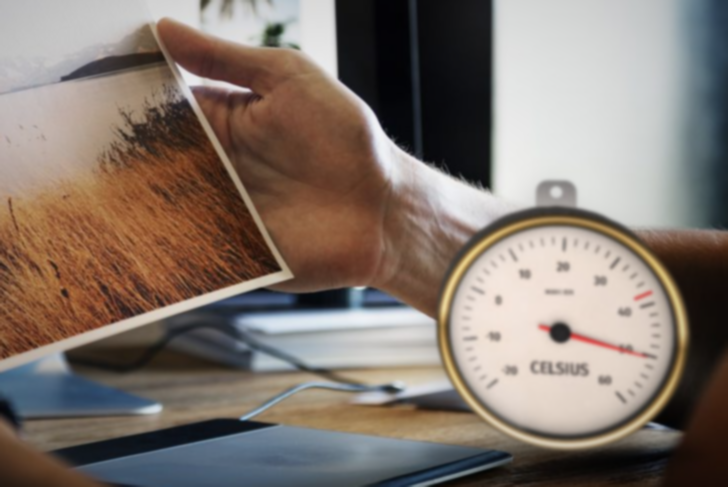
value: **50** °C
